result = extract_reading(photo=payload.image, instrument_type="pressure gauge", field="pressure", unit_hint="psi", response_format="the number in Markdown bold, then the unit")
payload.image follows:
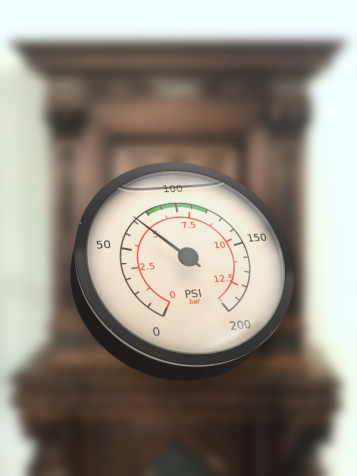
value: **70** psi
